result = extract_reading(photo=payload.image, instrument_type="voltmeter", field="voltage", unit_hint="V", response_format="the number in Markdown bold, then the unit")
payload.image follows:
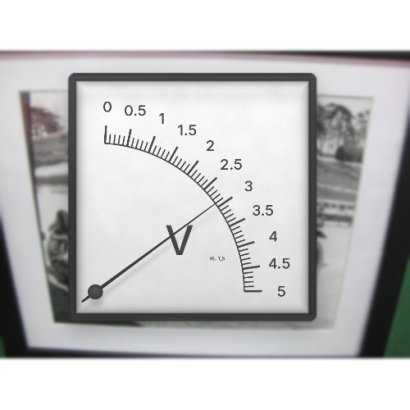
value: **2.9** V
